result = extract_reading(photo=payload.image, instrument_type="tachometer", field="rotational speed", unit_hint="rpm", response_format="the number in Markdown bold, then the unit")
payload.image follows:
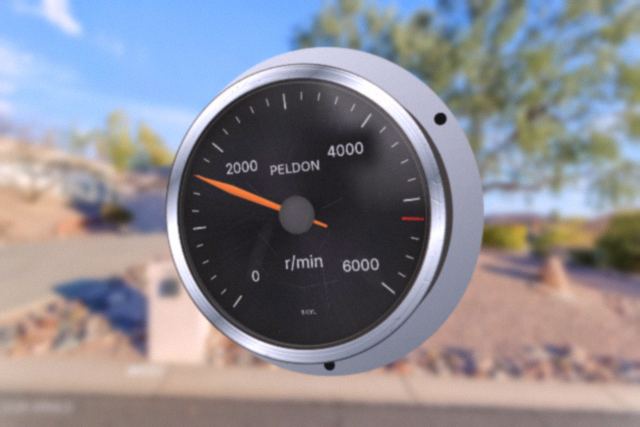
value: **1600** rpm
